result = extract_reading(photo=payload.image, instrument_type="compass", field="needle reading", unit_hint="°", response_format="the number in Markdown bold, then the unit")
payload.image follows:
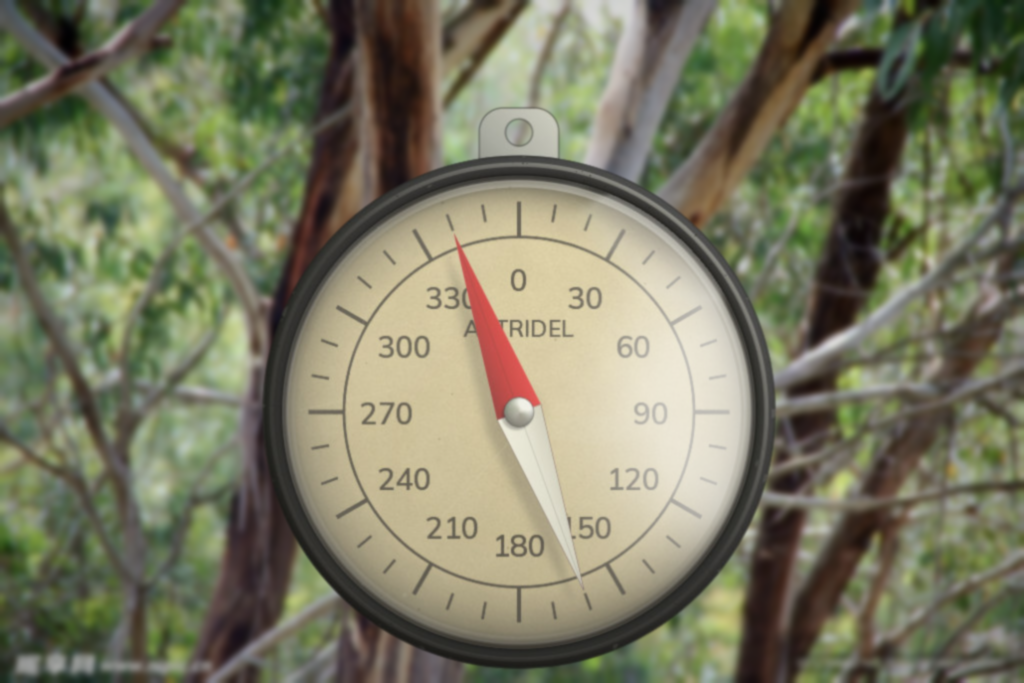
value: **340** °
